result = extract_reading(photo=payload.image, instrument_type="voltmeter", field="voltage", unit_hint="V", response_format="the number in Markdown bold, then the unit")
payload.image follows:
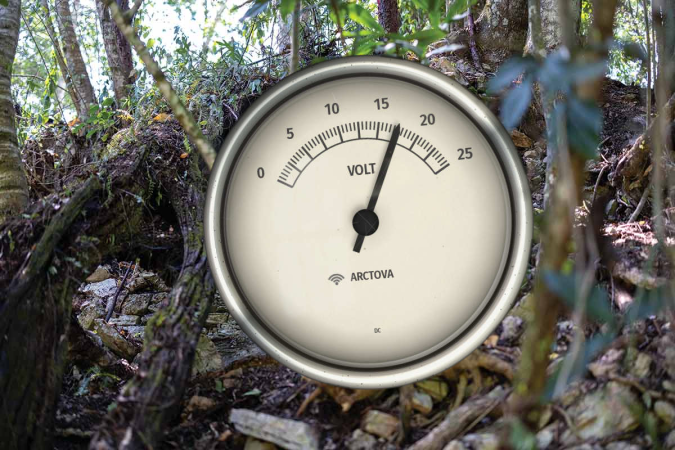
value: **17.5** V
